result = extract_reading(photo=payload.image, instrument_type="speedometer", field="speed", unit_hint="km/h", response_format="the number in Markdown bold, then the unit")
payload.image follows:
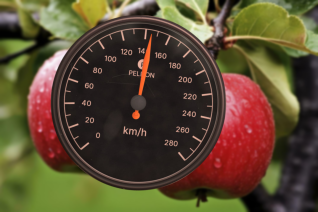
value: **145** km/h
